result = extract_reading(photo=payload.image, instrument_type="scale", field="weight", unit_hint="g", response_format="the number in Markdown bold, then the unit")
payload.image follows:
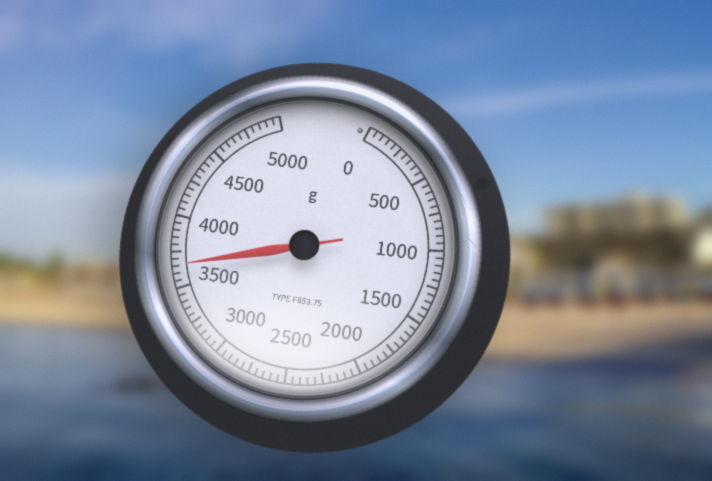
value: **3650** g
